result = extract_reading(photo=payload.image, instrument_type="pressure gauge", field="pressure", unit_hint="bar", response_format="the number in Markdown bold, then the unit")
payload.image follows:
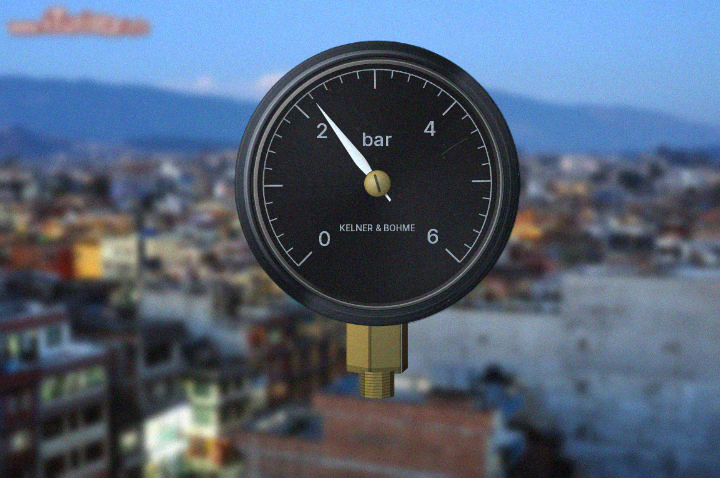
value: **2.2** bar
